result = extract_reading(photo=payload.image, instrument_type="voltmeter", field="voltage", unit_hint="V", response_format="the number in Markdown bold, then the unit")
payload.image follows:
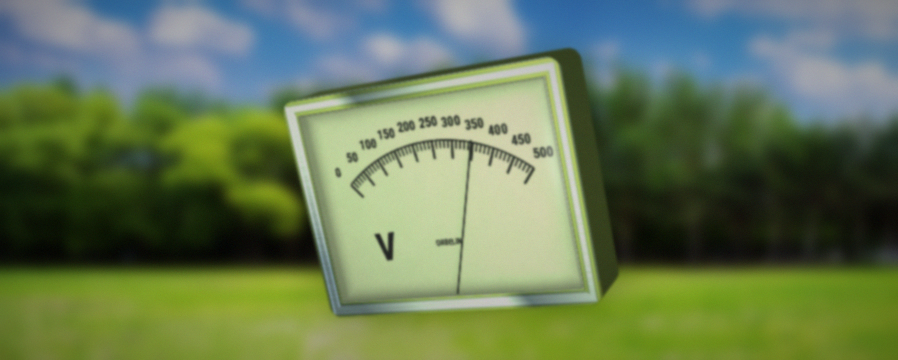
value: **350** V
